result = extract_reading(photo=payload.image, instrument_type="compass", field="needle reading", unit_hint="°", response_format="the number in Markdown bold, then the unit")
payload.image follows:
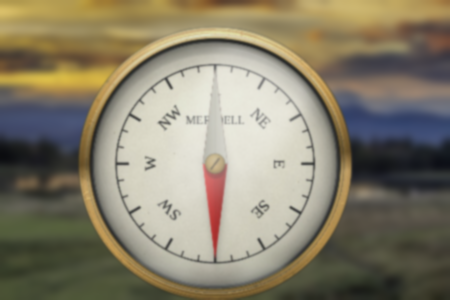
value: **180** °
